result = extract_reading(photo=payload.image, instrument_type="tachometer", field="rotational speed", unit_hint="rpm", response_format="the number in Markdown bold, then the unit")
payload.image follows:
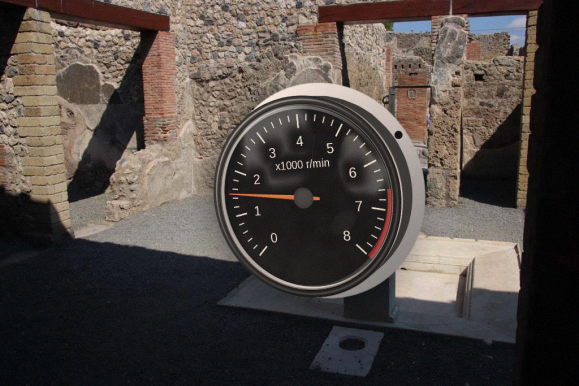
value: **1500** rpm
